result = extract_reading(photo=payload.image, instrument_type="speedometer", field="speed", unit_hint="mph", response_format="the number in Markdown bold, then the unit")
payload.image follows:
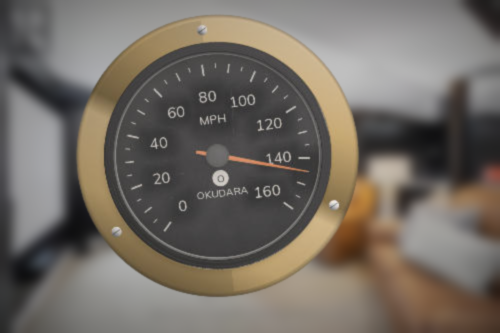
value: **145** mph
